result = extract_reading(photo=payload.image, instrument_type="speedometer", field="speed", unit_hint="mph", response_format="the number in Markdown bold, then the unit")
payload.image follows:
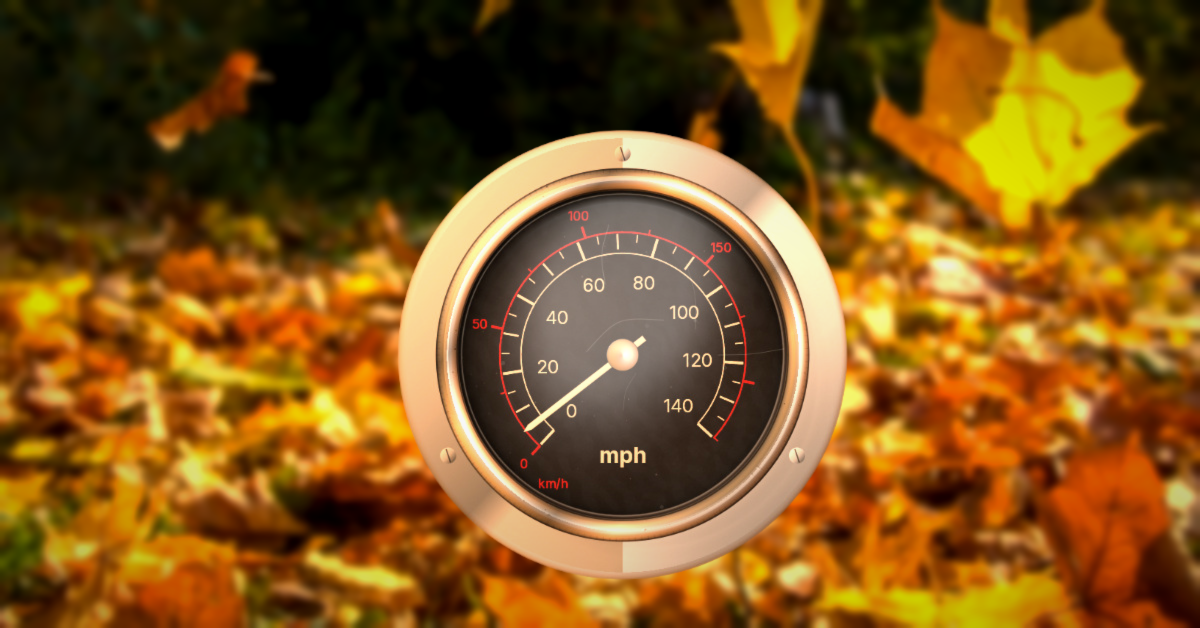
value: **5** mph
